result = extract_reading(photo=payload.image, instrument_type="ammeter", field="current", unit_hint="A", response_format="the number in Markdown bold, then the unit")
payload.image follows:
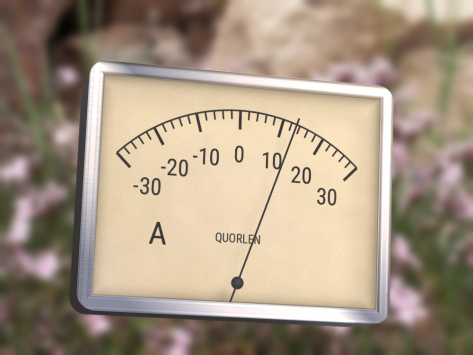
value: **13** A
